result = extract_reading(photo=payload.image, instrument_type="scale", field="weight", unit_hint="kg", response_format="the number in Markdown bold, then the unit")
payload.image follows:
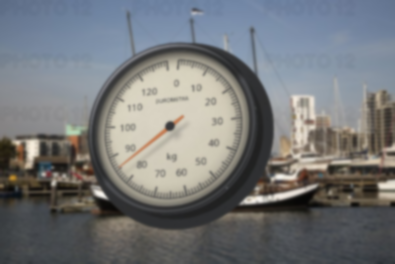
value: **85** kg
